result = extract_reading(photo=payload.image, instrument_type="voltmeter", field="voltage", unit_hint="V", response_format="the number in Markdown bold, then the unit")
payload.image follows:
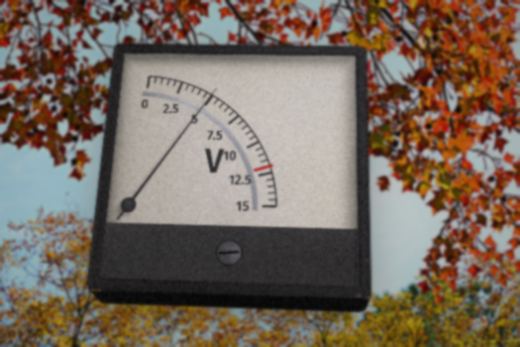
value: **5** V
